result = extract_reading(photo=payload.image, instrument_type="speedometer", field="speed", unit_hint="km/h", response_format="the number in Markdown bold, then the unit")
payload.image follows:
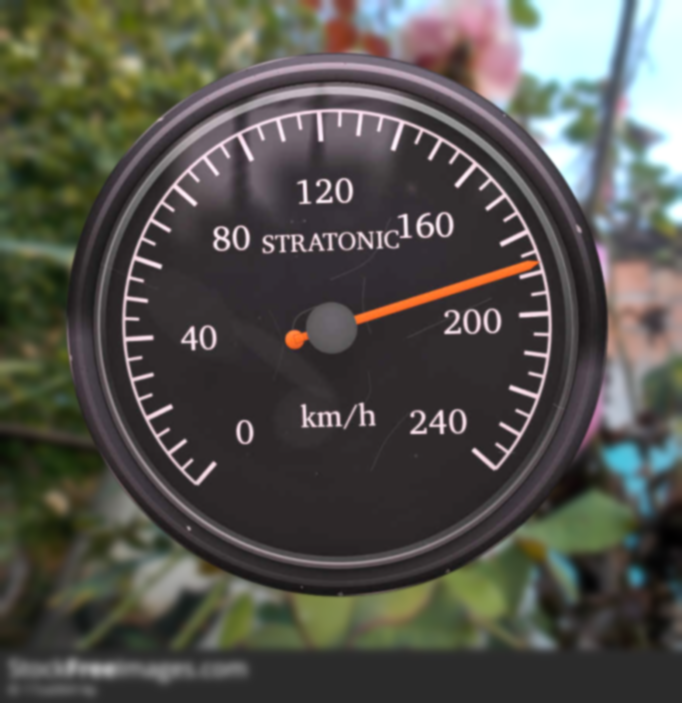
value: **187.5** km/h
